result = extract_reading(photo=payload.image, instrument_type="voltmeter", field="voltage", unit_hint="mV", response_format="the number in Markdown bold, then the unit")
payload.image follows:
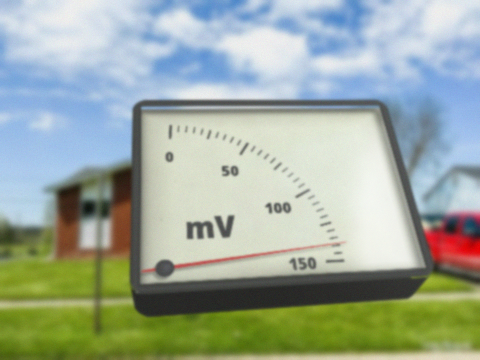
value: **140** mV
